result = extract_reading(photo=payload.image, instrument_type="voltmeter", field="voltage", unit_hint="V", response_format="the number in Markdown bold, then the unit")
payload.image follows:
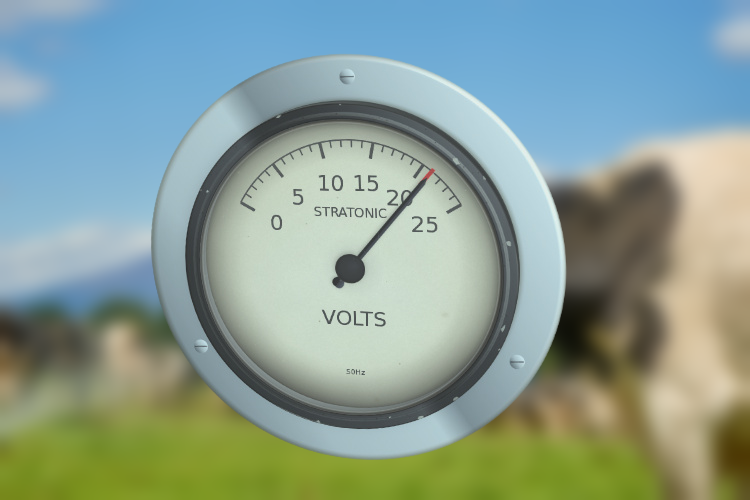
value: **21** V
